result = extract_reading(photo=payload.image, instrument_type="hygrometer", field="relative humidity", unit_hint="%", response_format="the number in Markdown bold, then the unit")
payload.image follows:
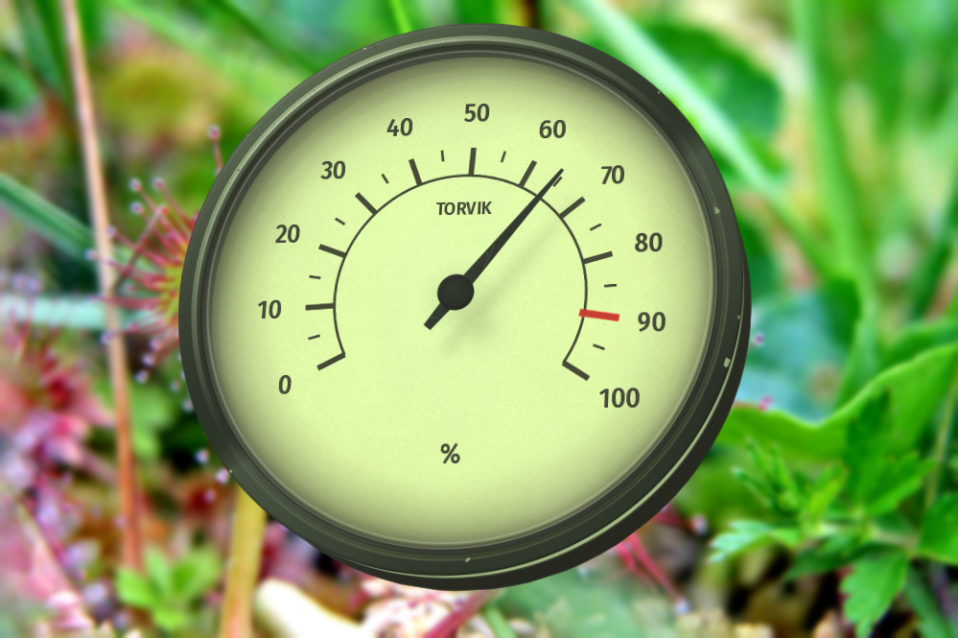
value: **65** %
